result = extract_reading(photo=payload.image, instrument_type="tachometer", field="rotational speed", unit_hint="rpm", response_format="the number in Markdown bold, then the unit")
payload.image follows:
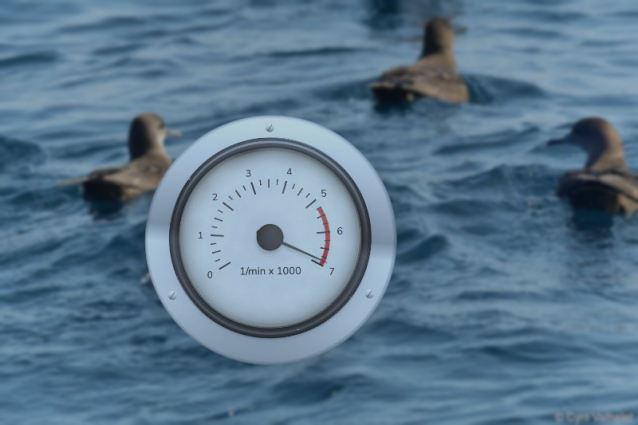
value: **6875** rpm
